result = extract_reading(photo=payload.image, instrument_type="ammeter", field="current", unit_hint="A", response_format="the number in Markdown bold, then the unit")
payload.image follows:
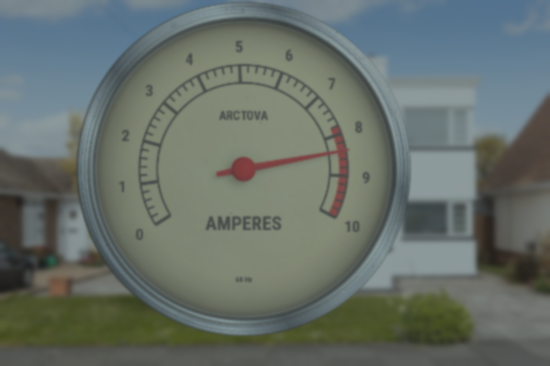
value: **8.4** A
